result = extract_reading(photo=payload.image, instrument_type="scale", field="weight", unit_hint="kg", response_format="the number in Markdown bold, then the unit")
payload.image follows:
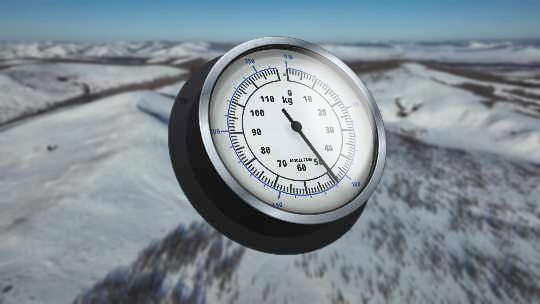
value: **50** kg
